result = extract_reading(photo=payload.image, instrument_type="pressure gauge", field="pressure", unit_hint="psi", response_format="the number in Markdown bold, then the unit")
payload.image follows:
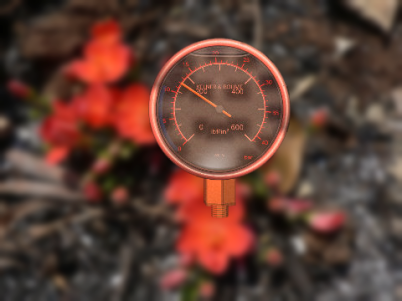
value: **175** psi
